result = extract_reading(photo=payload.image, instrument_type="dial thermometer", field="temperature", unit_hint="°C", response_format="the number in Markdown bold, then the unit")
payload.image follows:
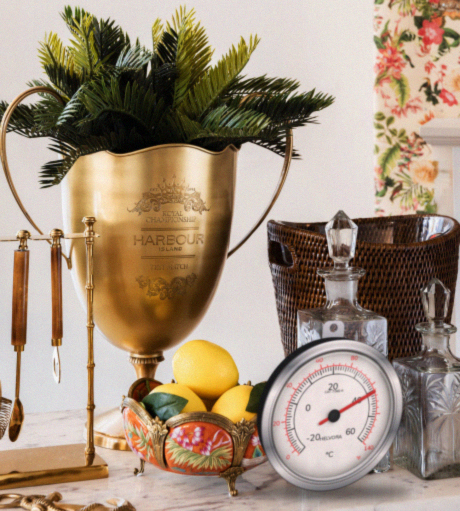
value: **40** °C
